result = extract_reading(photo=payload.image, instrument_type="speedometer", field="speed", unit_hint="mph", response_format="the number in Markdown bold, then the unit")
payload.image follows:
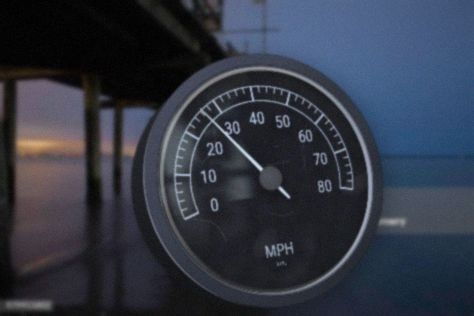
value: **26** mph
